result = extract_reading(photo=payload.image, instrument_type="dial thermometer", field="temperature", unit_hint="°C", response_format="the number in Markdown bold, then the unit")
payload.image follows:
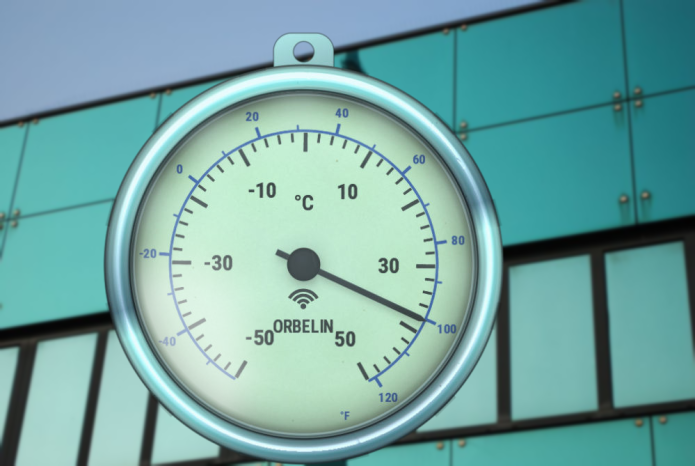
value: **38** °C
